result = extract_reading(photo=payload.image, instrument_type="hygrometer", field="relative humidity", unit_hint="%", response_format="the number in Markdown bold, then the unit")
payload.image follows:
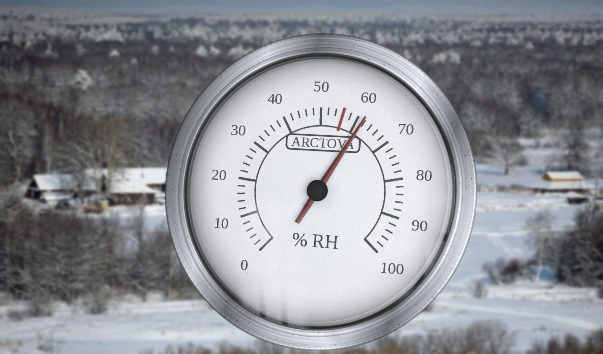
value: **62** %
